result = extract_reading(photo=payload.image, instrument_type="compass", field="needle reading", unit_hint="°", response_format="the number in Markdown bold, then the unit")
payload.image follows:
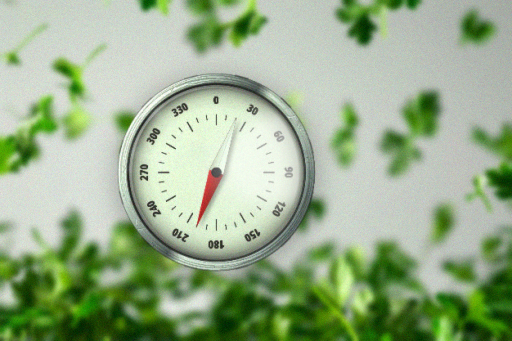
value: **200** °
